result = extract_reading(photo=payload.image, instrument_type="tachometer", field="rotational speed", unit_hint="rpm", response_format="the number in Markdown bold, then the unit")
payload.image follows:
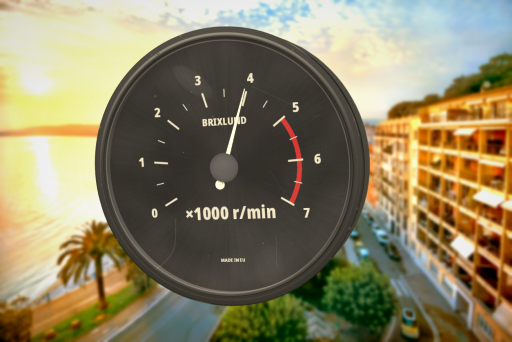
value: **4000** rpm
